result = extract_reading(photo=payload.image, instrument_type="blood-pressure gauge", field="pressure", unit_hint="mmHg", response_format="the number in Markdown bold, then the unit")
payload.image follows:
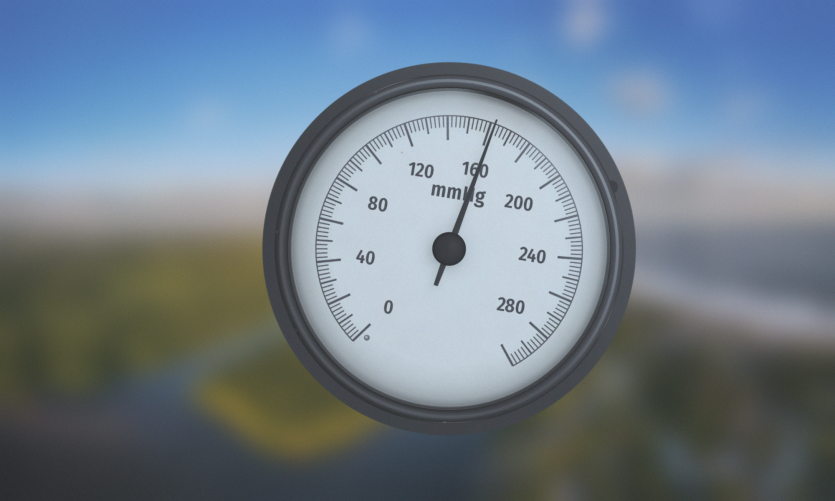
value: **162** mmHg
